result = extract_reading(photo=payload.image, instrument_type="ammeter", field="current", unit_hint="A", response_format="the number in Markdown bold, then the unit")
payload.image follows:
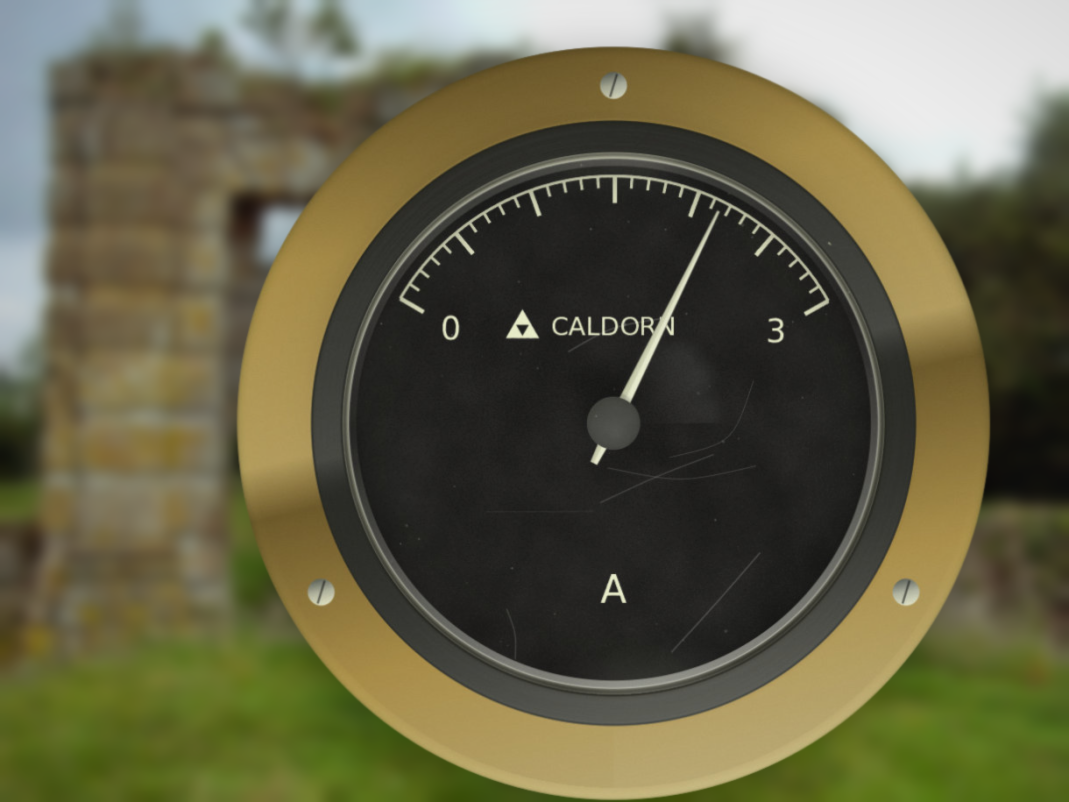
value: **2.15** A
